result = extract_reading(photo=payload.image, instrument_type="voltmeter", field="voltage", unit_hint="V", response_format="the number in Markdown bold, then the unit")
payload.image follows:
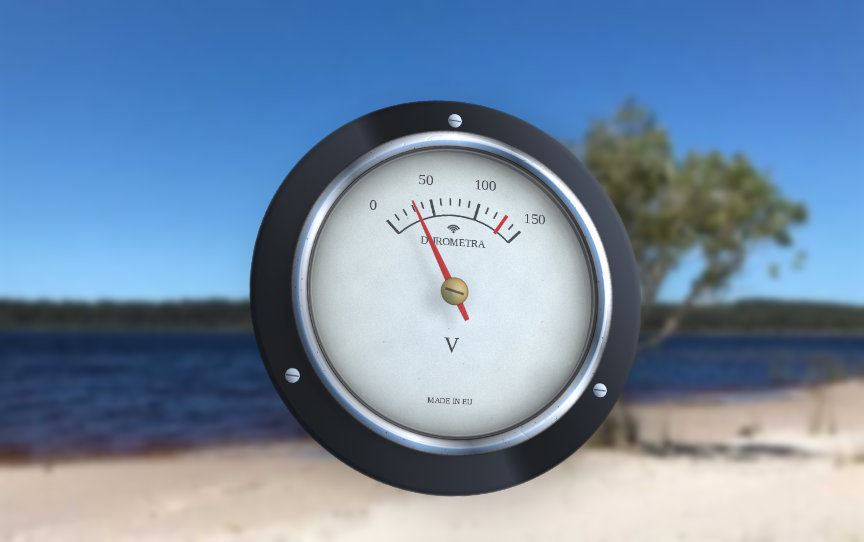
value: **30** V
